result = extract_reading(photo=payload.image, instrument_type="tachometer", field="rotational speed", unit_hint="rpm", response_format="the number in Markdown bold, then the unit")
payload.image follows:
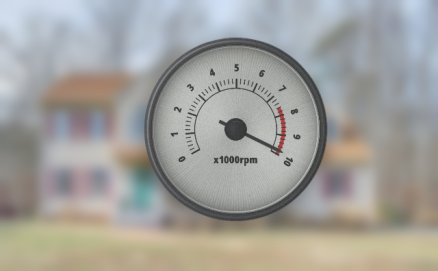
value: **9800** rpm
